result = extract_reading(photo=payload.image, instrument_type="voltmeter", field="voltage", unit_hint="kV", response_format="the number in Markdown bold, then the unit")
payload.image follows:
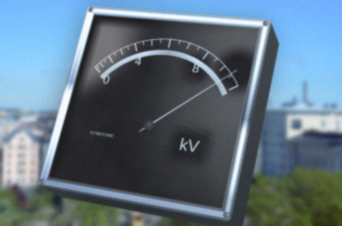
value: **9.5** kV
